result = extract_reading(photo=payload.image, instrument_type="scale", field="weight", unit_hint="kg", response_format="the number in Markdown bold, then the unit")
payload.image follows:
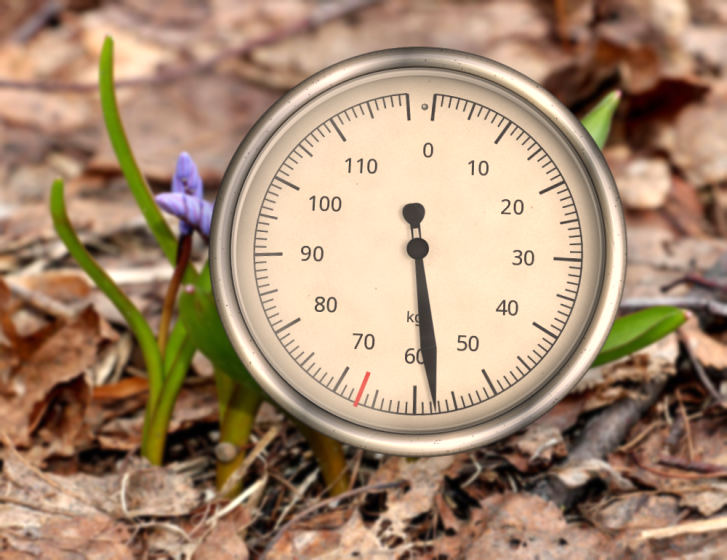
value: **57.5** kg
